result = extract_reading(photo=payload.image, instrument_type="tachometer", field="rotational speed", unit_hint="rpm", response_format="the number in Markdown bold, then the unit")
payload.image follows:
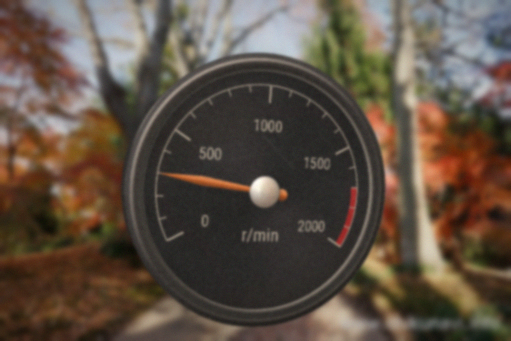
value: **300** rpm
